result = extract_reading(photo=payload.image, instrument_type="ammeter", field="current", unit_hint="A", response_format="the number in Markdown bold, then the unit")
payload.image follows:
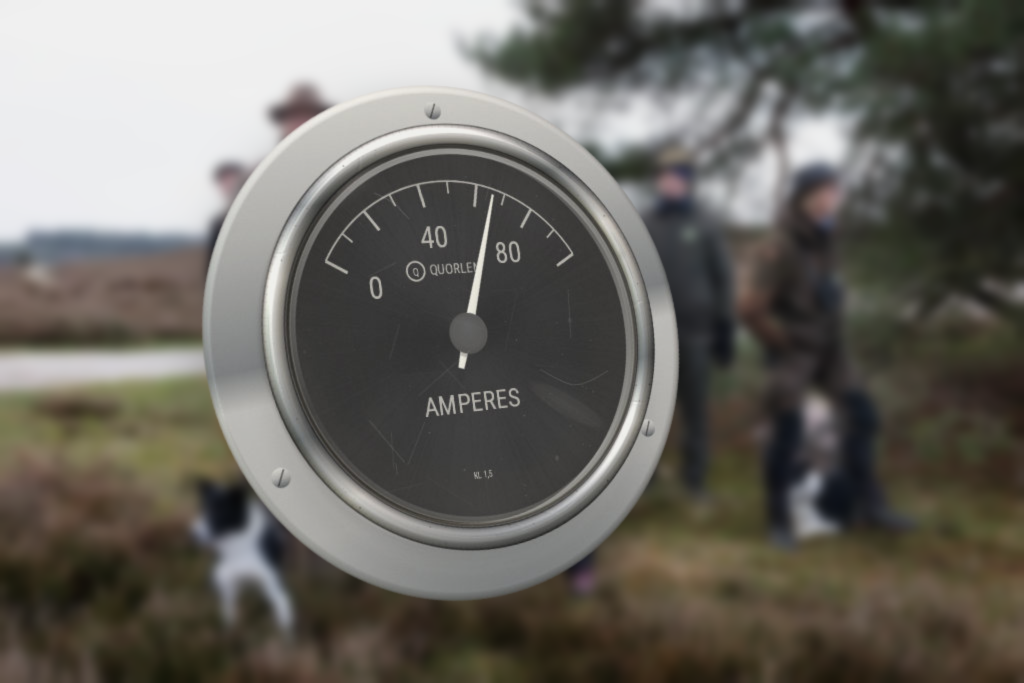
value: **65** A
